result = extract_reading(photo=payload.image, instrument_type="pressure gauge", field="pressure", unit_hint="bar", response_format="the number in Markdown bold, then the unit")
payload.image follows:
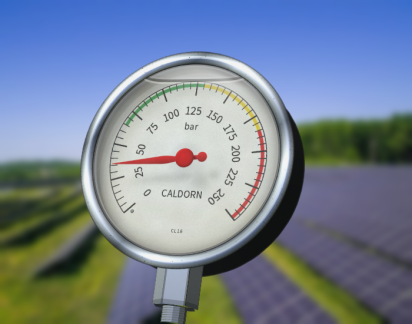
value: **35** bar
